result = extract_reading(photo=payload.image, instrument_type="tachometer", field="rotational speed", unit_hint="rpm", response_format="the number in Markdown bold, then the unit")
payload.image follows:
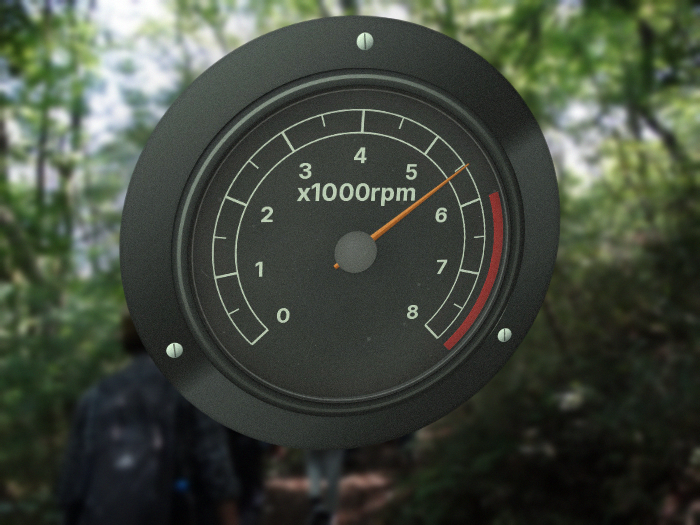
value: **5500** rpm
